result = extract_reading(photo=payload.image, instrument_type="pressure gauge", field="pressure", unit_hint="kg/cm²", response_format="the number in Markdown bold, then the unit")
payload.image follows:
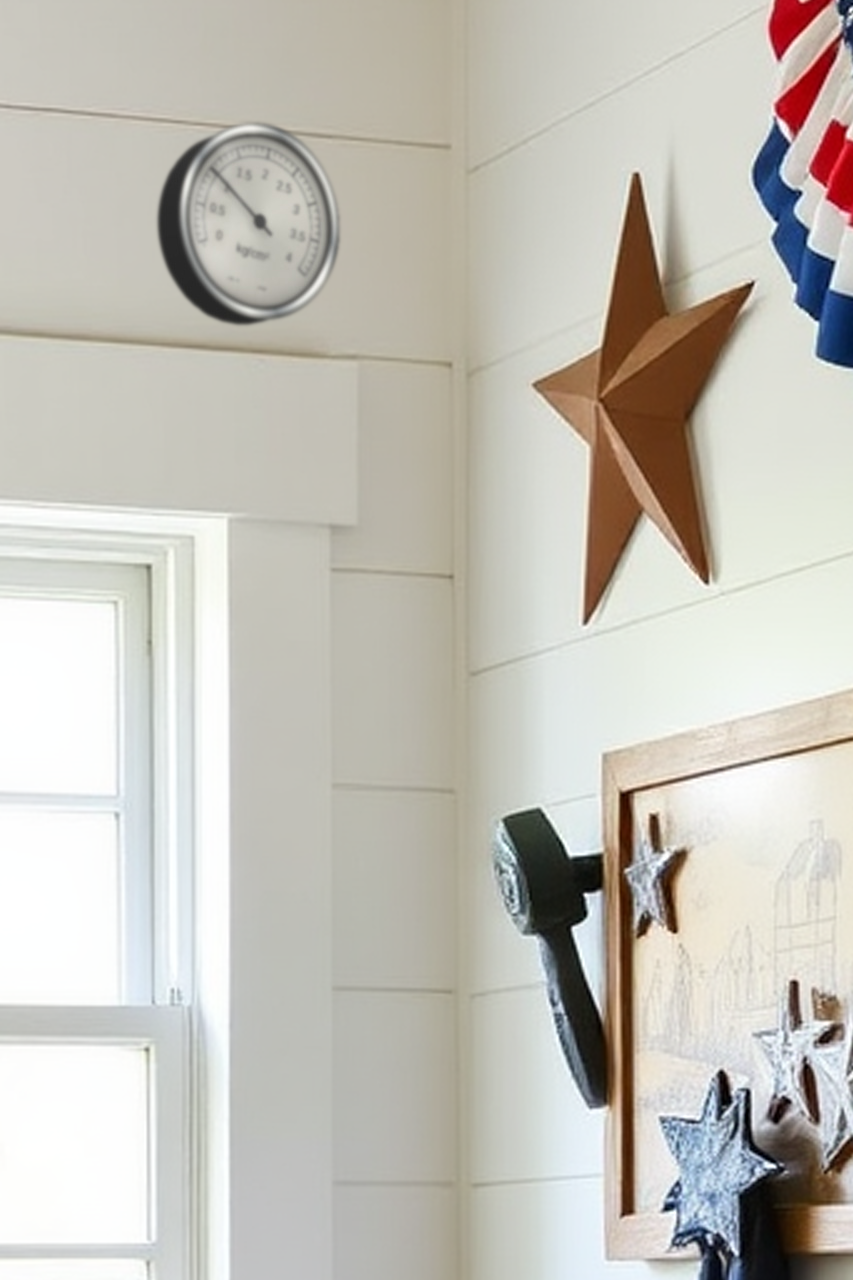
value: **1** kg/cm²
